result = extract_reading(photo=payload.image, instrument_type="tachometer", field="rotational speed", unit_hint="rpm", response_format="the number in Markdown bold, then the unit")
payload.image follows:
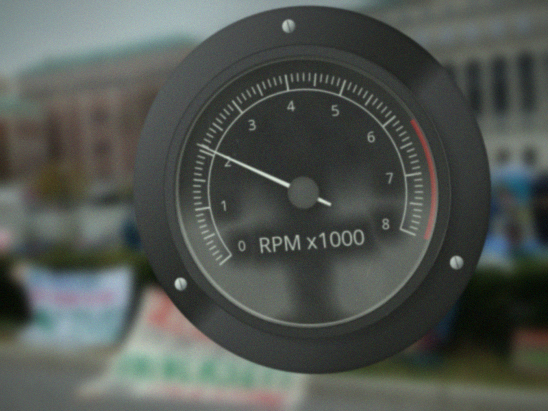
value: **2100** rpm
